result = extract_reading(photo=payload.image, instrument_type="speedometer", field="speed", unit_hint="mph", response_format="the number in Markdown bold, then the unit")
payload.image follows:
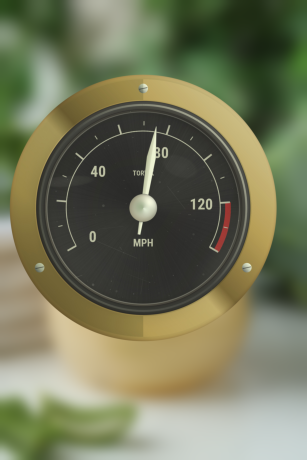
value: **75** mph
